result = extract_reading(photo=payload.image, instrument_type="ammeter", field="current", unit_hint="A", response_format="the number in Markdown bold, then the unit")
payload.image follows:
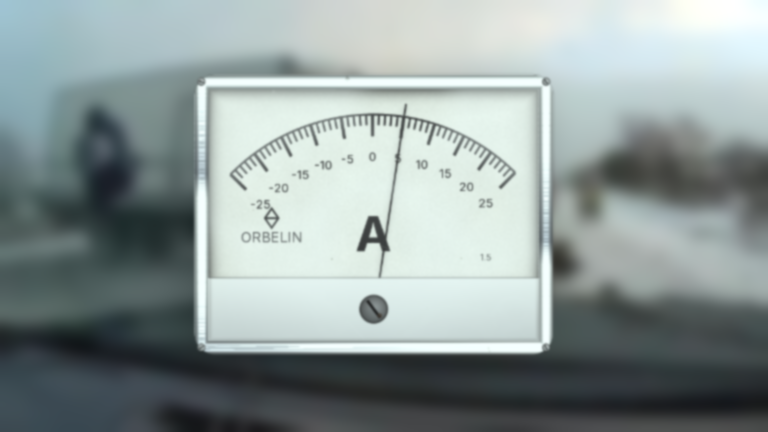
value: **5** A
